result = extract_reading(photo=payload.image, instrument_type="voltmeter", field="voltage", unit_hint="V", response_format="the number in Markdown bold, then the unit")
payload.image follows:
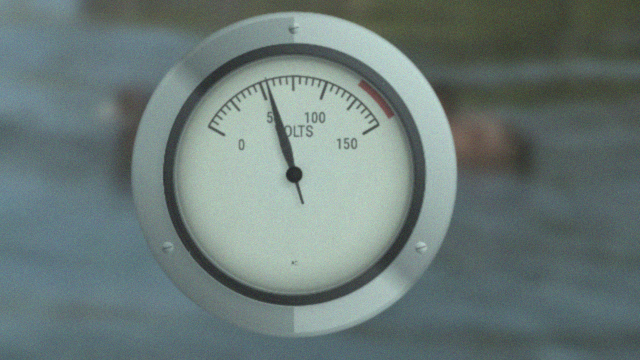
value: **55** V
